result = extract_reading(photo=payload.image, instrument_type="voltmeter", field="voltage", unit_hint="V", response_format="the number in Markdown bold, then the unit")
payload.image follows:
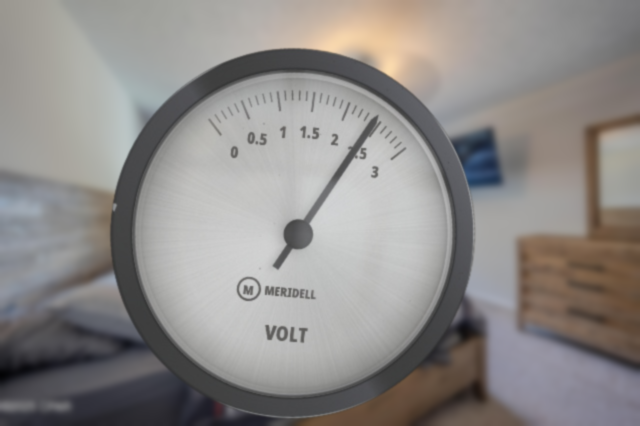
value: **2.4** V
